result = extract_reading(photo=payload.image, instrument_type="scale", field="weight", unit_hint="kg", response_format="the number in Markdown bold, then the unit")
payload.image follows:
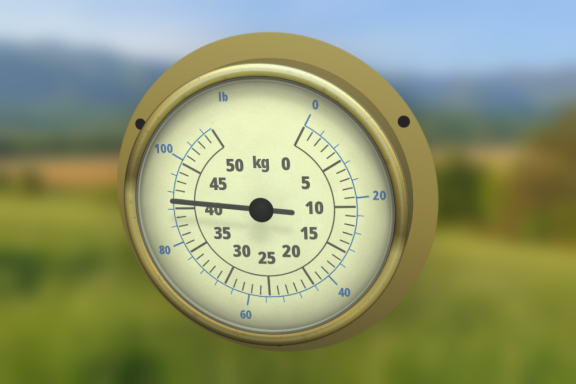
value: **41** kg
